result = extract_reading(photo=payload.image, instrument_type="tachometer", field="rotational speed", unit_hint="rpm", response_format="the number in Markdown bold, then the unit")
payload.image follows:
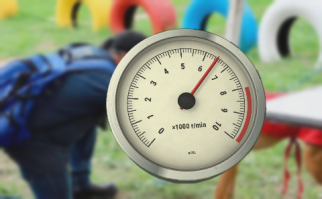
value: **6500** rpm
